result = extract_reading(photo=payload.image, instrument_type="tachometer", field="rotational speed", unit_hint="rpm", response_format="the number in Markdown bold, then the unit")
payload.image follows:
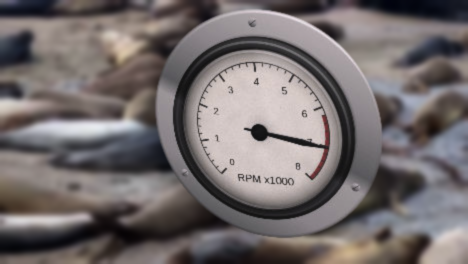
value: **7000** rpm
